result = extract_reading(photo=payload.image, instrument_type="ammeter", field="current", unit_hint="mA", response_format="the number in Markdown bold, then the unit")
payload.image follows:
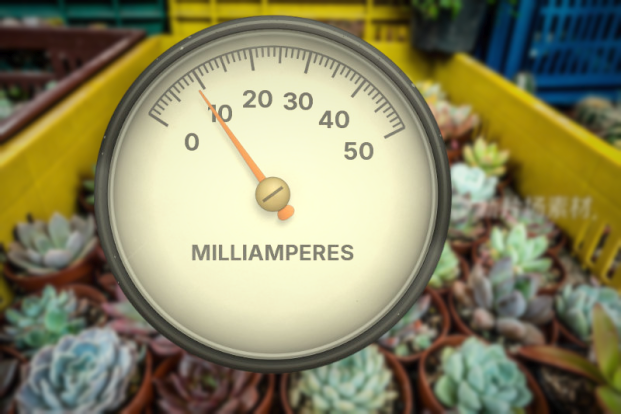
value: **9** mA
